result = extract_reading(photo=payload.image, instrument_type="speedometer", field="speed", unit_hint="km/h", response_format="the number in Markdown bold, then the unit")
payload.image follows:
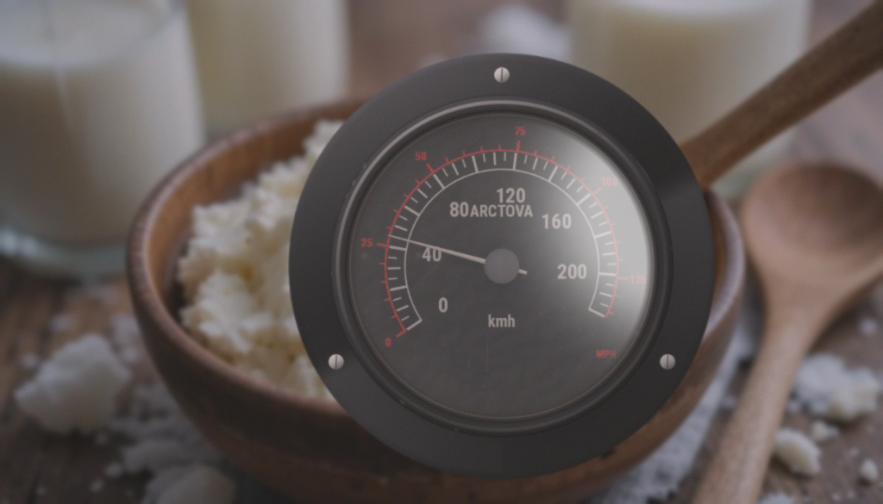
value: **45** km/h
